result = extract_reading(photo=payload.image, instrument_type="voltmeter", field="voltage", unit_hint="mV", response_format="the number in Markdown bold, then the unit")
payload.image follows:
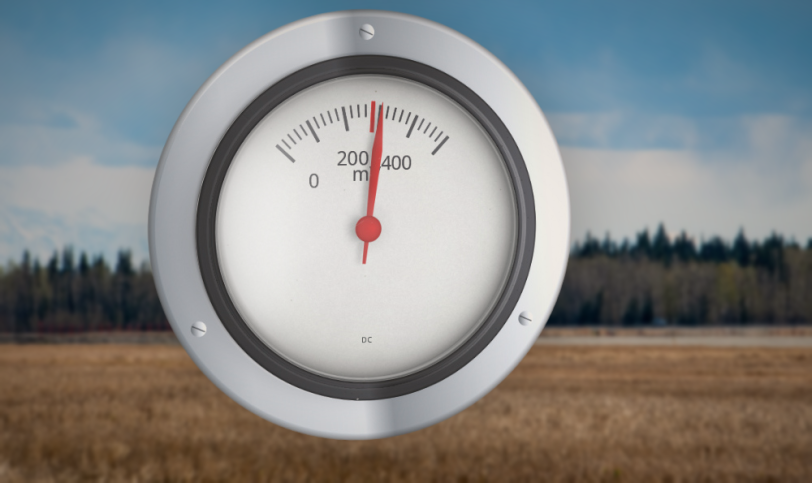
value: **300** mV
